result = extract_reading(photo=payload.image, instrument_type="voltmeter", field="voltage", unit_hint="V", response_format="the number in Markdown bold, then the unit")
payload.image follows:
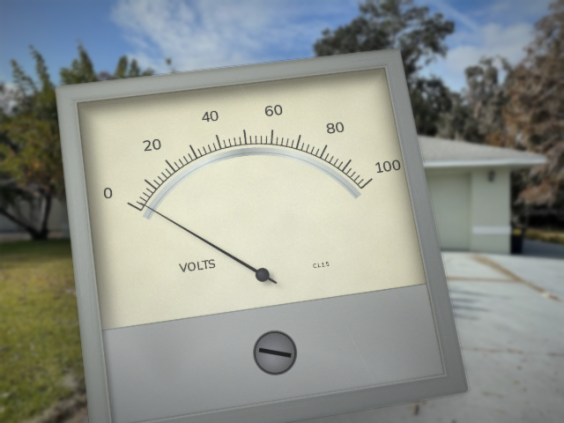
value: **2** V
